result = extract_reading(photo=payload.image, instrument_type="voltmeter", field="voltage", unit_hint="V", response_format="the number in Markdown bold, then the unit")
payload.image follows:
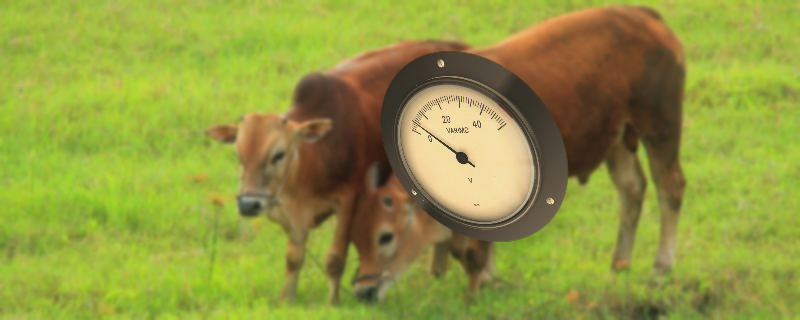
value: **5** V
